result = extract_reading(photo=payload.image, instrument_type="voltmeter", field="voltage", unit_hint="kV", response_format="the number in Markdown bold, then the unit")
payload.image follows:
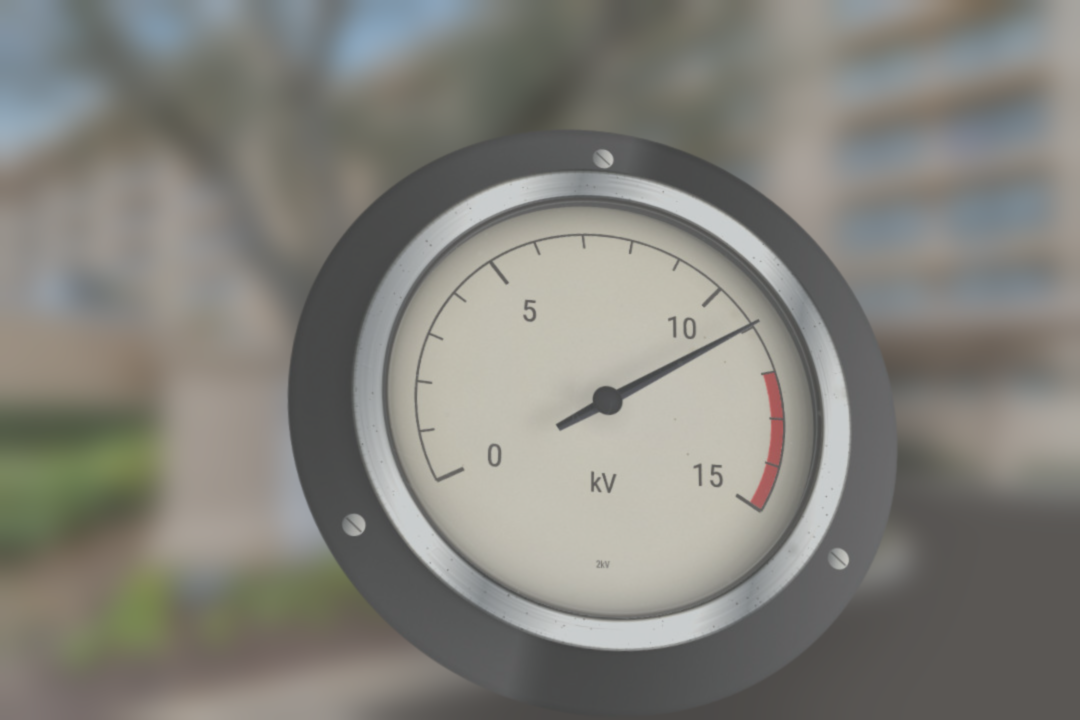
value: **11** kV
